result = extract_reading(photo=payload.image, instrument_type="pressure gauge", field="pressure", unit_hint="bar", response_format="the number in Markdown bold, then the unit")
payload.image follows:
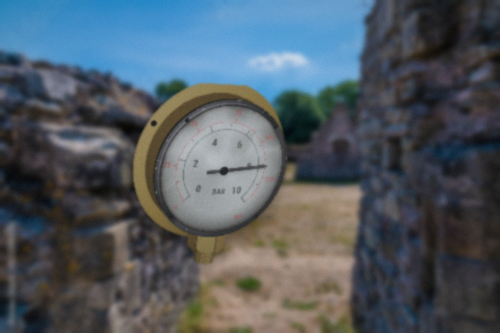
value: **8** bar
